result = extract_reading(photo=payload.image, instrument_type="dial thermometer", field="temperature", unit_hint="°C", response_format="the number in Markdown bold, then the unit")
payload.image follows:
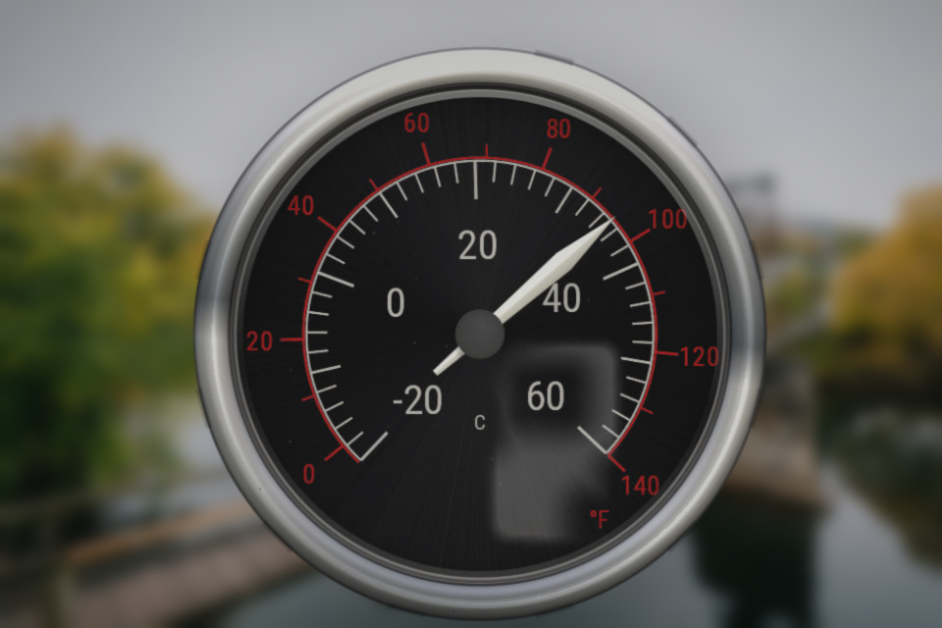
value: **35** °C
